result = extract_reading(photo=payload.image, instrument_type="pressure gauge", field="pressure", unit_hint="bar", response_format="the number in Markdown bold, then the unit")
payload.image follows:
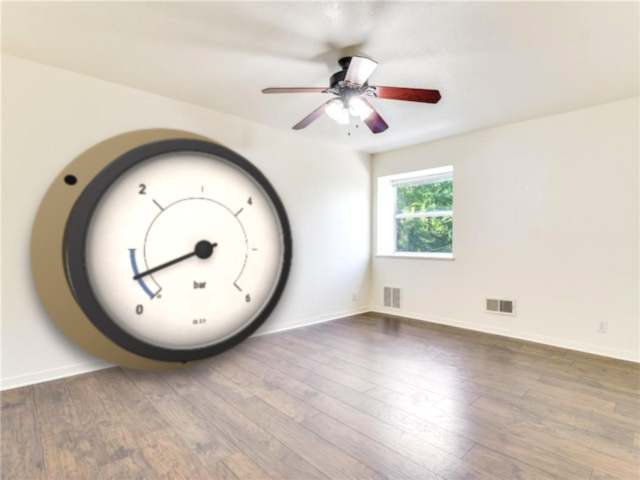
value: **0.5** bar
